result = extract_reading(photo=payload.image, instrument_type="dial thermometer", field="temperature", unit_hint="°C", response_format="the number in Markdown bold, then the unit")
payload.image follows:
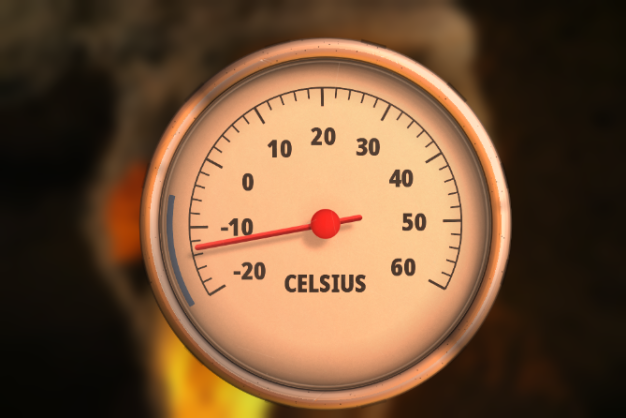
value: **-13** °C
